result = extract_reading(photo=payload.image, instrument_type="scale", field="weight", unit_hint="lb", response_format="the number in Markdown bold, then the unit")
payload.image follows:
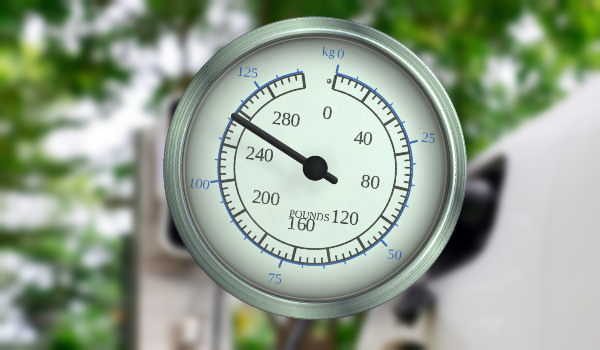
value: **256** lb
